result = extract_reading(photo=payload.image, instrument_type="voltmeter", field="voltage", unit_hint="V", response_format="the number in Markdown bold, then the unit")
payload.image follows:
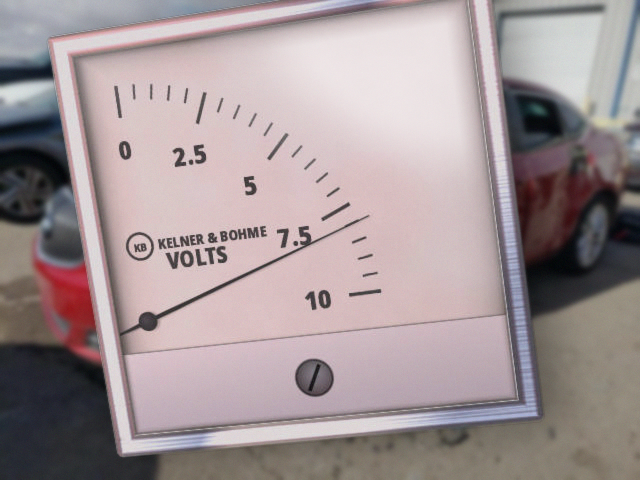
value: **8** V
